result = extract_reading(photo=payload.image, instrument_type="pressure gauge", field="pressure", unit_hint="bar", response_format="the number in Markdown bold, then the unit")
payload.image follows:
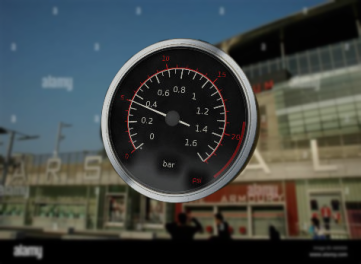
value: **0.35** bar
